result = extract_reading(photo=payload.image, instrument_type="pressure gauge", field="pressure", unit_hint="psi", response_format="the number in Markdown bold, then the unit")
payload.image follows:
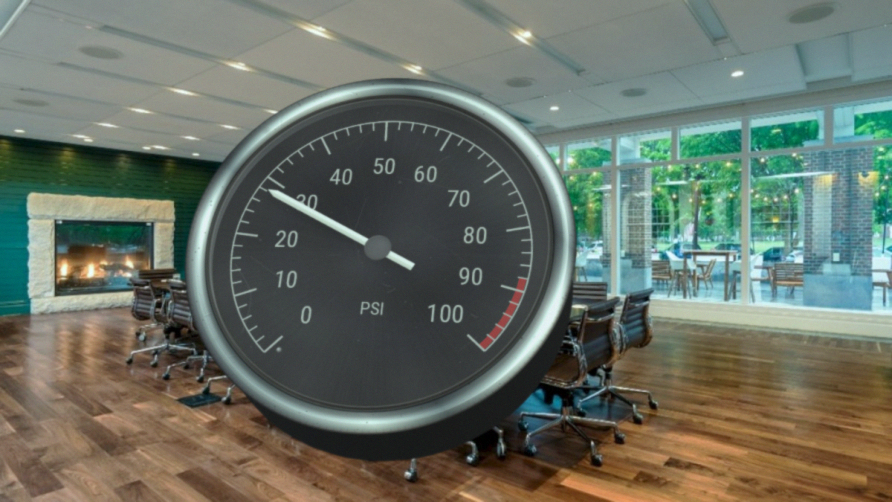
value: **28** psi
